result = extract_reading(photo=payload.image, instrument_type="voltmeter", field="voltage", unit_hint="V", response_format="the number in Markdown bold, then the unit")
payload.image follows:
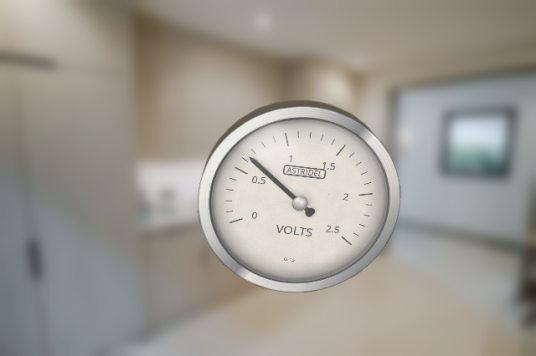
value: **0.65** V
